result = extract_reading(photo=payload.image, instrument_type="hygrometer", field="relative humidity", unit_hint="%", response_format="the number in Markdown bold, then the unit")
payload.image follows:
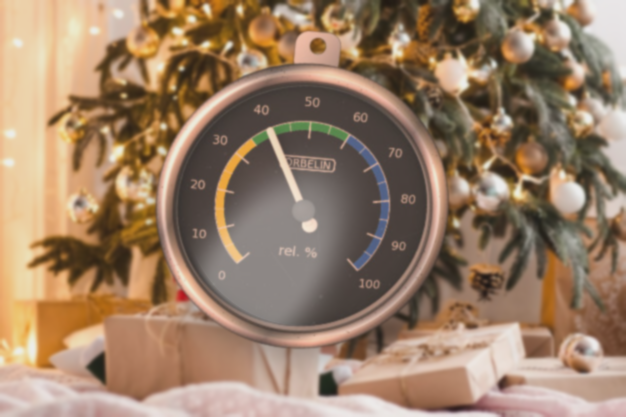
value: **40** %
